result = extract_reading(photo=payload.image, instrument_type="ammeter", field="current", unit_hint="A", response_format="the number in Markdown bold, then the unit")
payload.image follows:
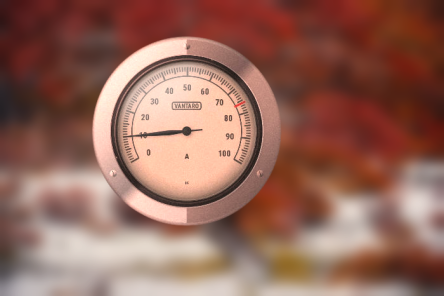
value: **10** A
